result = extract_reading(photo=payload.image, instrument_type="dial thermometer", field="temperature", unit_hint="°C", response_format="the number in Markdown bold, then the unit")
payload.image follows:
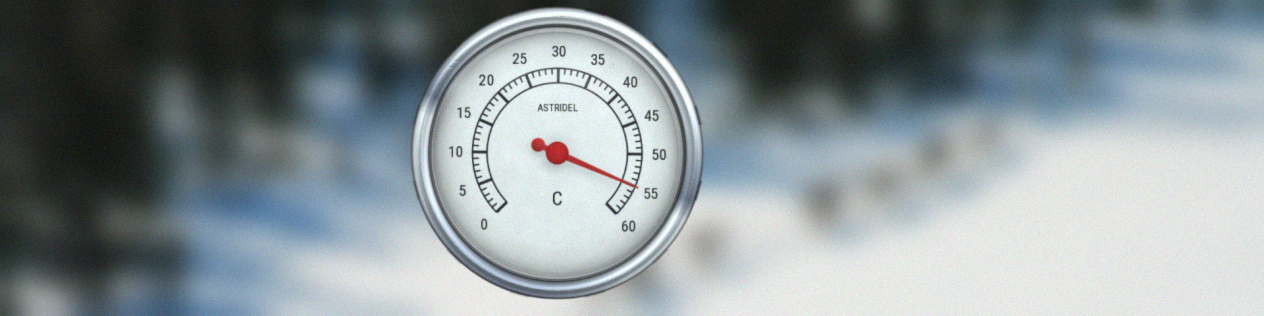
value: **55** °C
